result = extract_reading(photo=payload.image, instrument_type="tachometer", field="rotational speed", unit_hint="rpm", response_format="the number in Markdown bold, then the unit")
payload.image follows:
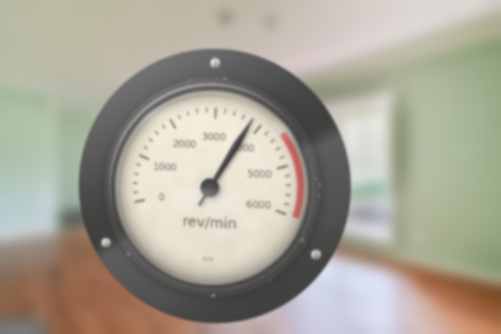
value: **3800** rpm
